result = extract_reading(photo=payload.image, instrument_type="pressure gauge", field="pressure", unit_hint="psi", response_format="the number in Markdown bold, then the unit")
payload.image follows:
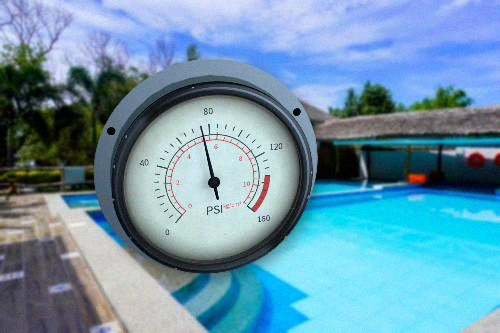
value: **75** psi
